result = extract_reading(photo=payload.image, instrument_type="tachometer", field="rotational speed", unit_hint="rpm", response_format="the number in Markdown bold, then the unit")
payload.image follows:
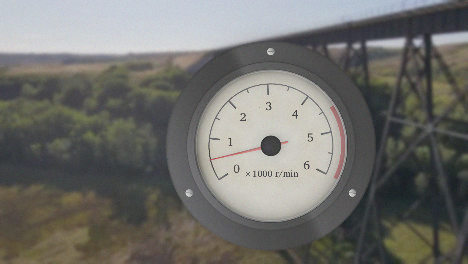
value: **500** rpm
